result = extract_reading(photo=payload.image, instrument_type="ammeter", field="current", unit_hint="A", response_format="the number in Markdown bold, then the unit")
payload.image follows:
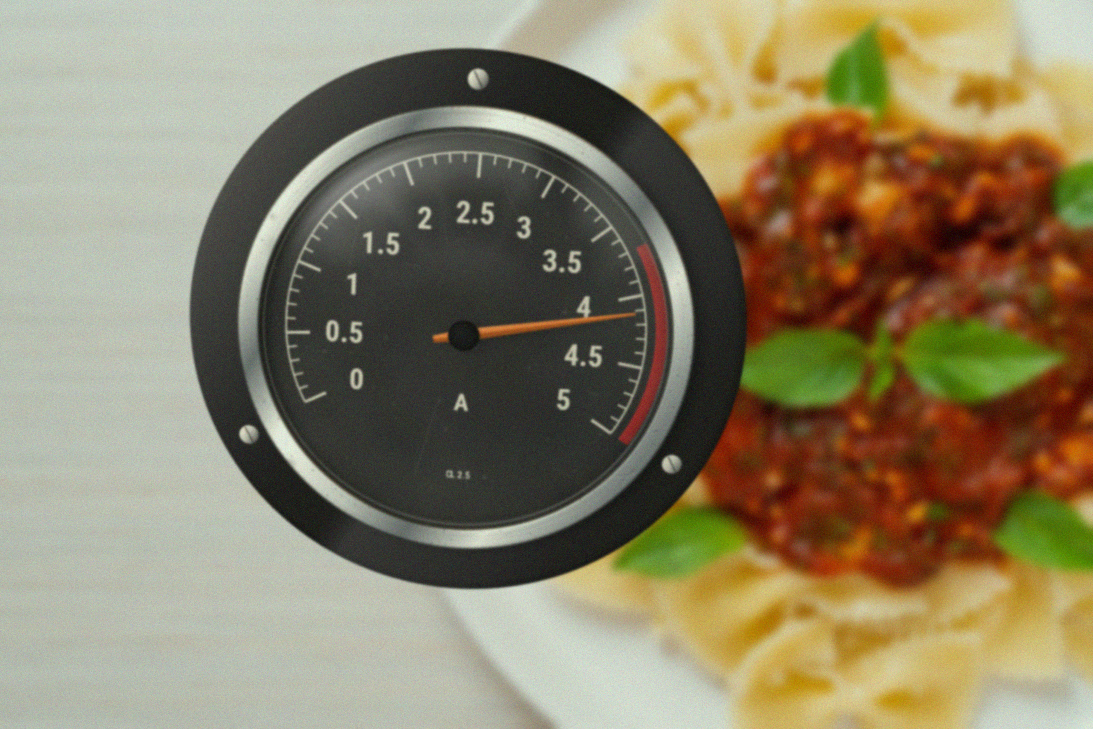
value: **4.1** A
